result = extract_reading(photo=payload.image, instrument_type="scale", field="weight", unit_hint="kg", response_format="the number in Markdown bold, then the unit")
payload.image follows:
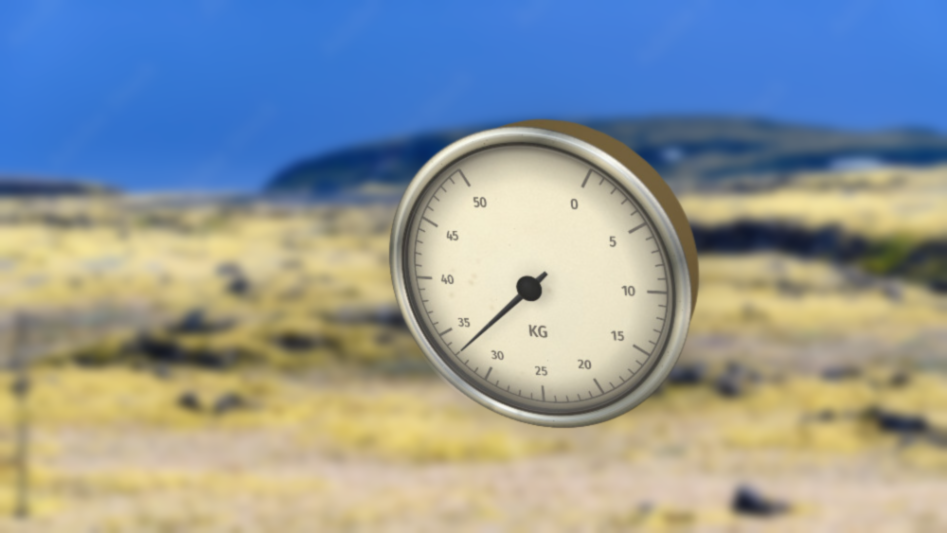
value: **33** kg
